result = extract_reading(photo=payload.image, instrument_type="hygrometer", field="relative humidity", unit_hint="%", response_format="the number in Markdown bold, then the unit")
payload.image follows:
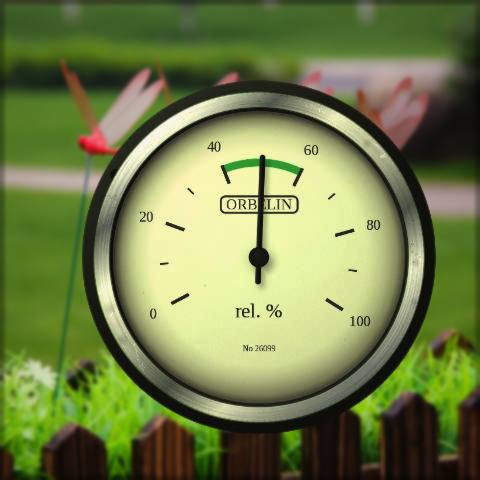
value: **50** %
